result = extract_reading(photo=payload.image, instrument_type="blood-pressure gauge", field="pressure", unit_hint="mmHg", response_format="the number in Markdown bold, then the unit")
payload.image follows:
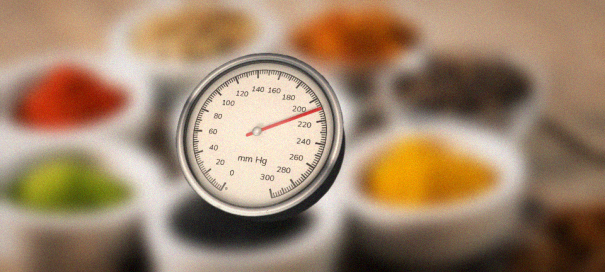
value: **210** mmHg
